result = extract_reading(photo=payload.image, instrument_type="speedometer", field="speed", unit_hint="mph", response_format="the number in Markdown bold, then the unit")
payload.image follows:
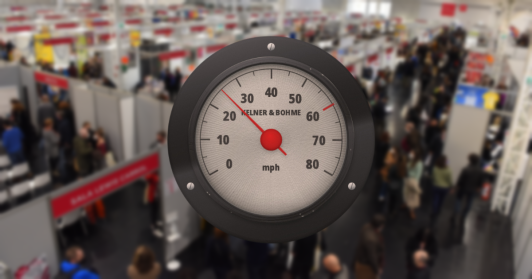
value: **25** mph
